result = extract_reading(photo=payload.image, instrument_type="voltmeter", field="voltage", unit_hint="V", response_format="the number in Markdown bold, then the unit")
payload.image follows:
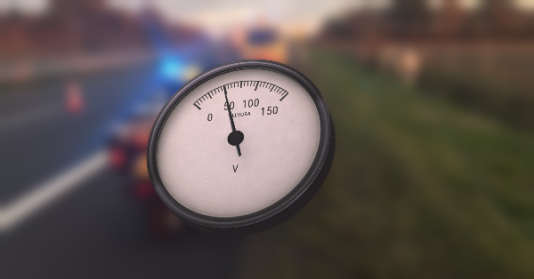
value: **50** V
